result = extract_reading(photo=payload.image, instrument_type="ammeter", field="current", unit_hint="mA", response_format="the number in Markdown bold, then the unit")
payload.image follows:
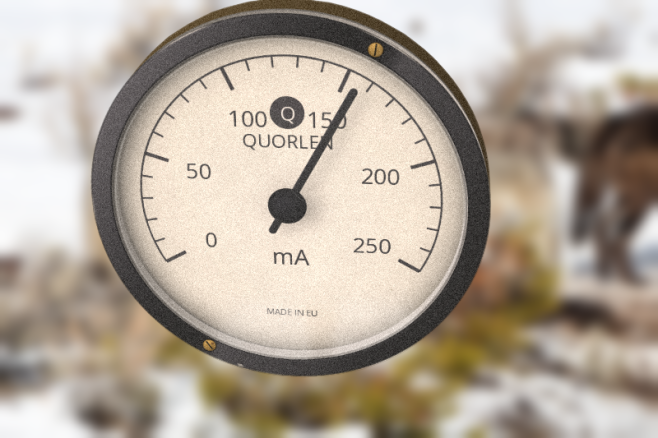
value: **155** mA
